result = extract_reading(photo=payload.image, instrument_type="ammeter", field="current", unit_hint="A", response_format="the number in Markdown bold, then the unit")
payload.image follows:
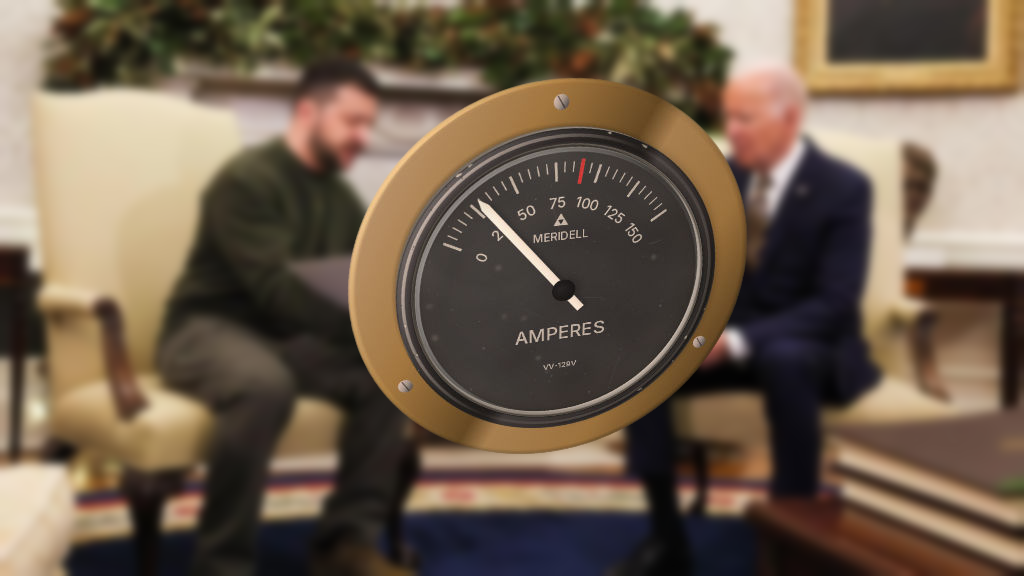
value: **30** A
